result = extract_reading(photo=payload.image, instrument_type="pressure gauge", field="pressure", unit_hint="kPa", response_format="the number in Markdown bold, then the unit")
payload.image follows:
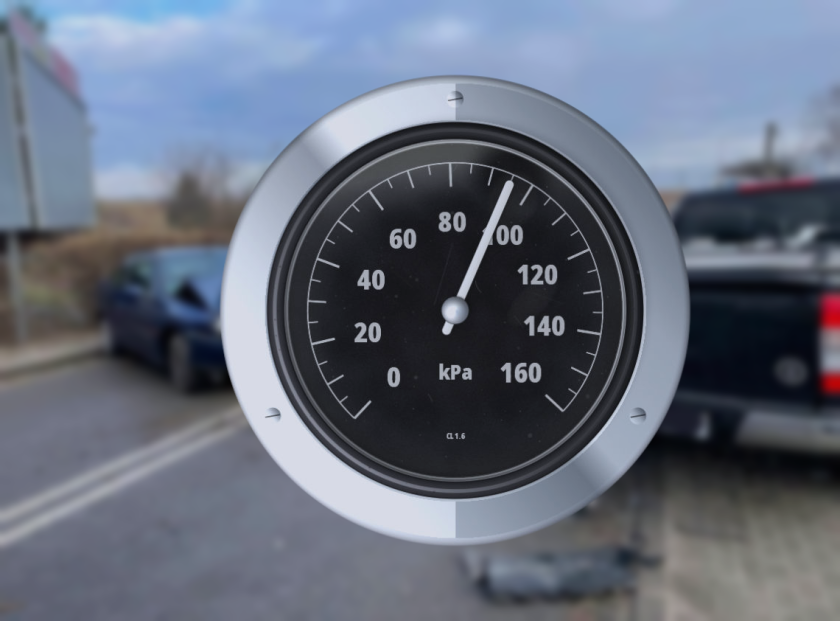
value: **95** kPa
